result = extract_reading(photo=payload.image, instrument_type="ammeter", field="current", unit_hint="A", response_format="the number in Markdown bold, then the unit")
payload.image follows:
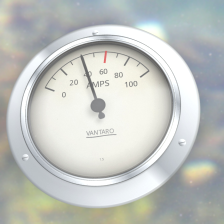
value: **40** A
